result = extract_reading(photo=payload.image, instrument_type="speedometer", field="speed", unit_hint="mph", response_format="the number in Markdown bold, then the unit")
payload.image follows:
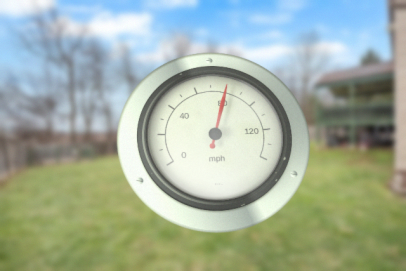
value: **80** mph
